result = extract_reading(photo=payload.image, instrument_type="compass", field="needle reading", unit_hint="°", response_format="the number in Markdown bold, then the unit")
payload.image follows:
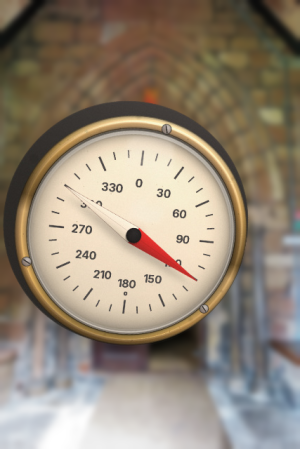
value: **120** °
